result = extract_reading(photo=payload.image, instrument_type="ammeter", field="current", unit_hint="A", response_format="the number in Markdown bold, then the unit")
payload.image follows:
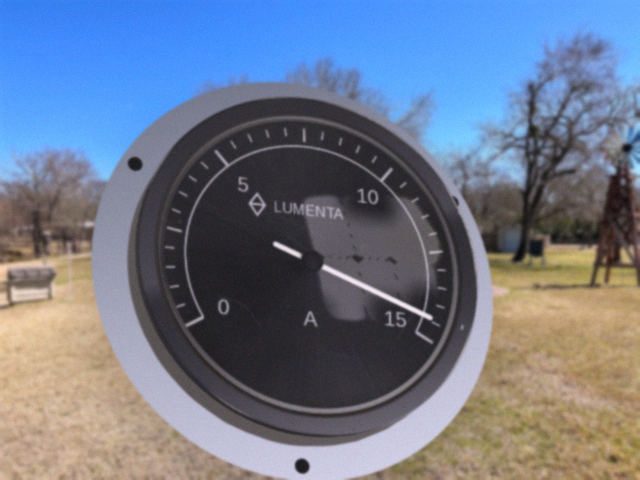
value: **14.5** A
